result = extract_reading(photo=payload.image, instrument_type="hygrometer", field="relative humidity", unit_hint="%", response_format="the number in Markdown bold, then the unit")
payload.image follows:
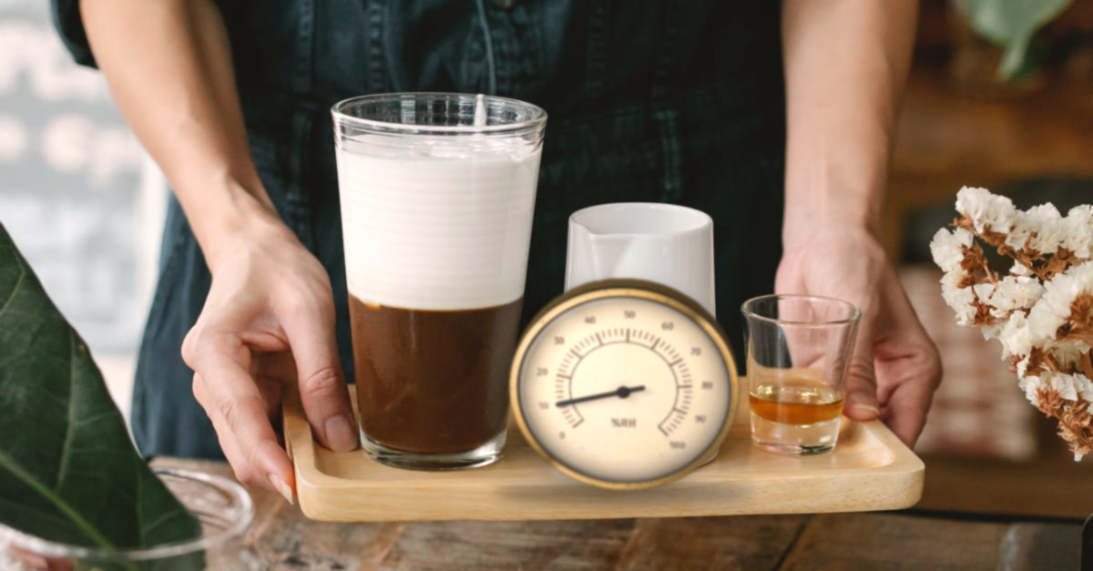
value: **10** %
